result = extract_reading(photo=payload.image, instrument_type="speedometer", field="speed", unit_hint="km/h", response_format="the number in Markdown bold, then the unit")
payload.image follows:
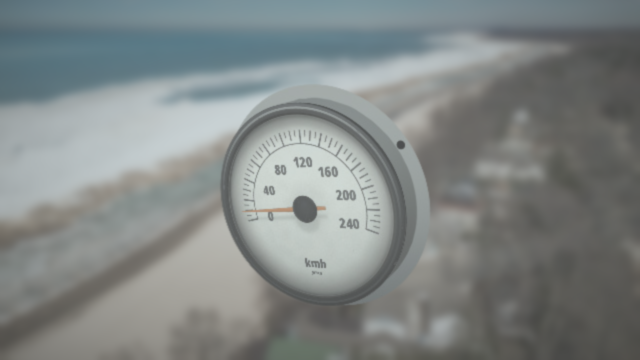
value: **10** km/h
